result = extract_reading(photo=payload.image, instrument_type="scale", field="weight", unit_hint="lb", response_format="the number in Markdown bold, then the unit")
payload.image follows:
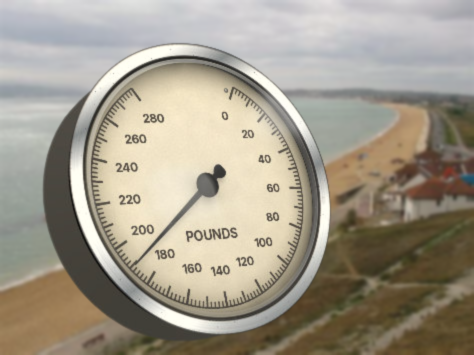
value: **190** lb
